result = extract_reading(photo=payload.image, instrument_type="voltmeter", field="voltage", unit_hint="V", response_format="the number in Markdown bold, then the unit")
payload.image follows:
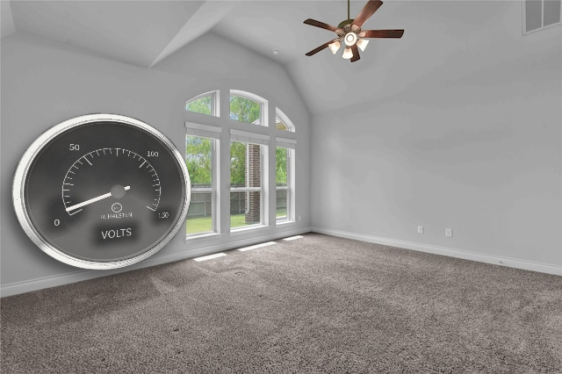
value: **5** V
